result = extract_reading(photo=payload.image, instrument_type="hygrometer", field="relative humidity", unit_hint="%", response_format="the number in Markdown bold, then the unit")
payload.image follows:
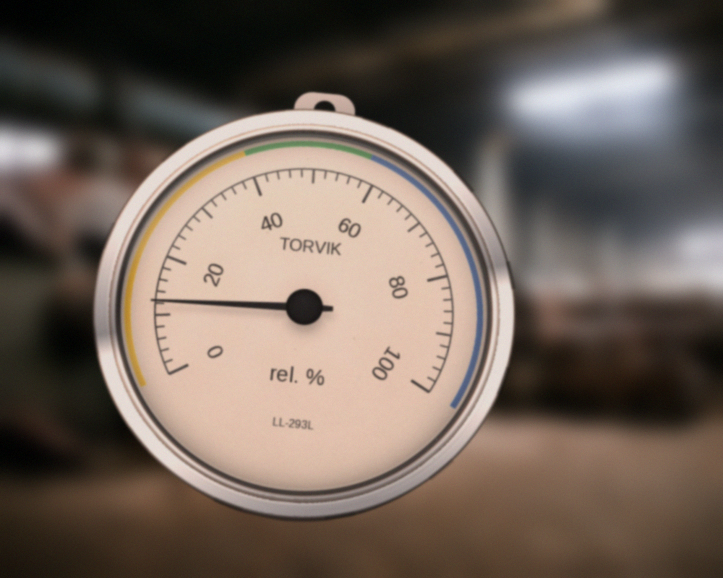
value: **12** %
